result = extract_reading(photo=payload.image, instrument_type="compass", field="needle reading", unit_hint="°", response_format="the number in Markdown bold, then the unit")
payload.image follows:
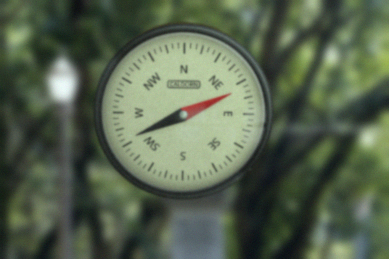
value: **65** °
